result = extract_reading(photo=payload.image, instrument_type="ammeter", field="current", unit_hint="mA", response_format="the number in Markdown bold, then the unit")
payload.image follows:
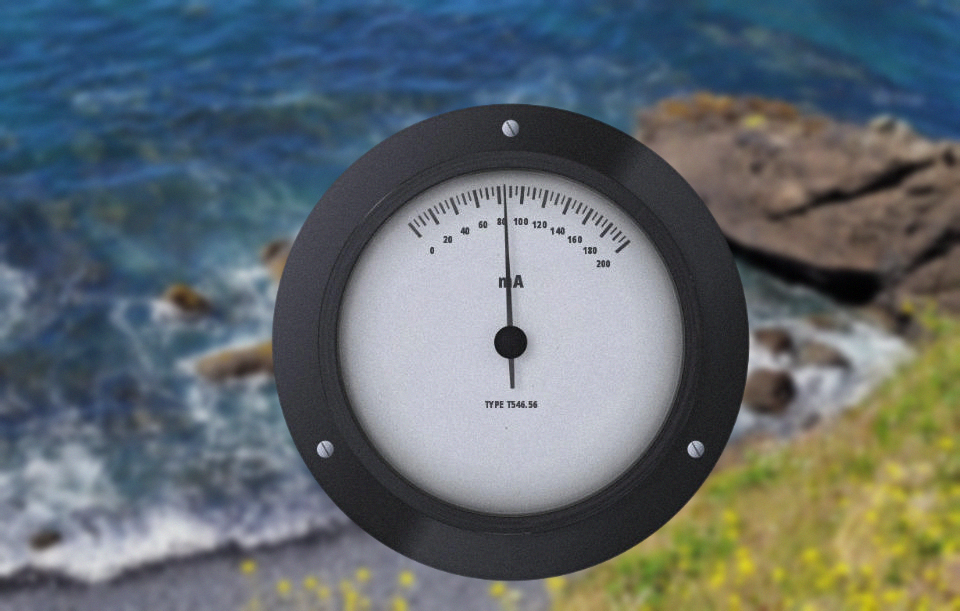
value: **85** mA
